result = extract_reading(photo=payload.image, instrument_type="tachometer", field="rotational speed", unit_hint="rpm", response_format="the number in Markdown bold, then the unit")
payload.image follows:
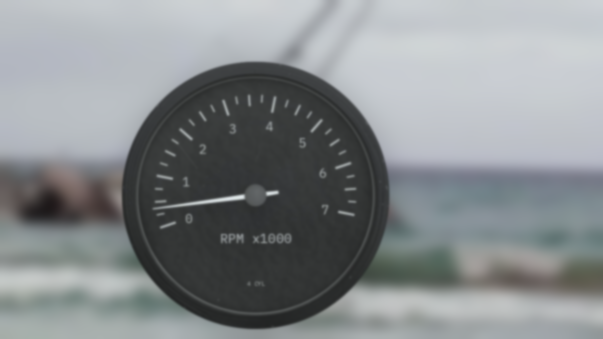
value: **375** rpm
